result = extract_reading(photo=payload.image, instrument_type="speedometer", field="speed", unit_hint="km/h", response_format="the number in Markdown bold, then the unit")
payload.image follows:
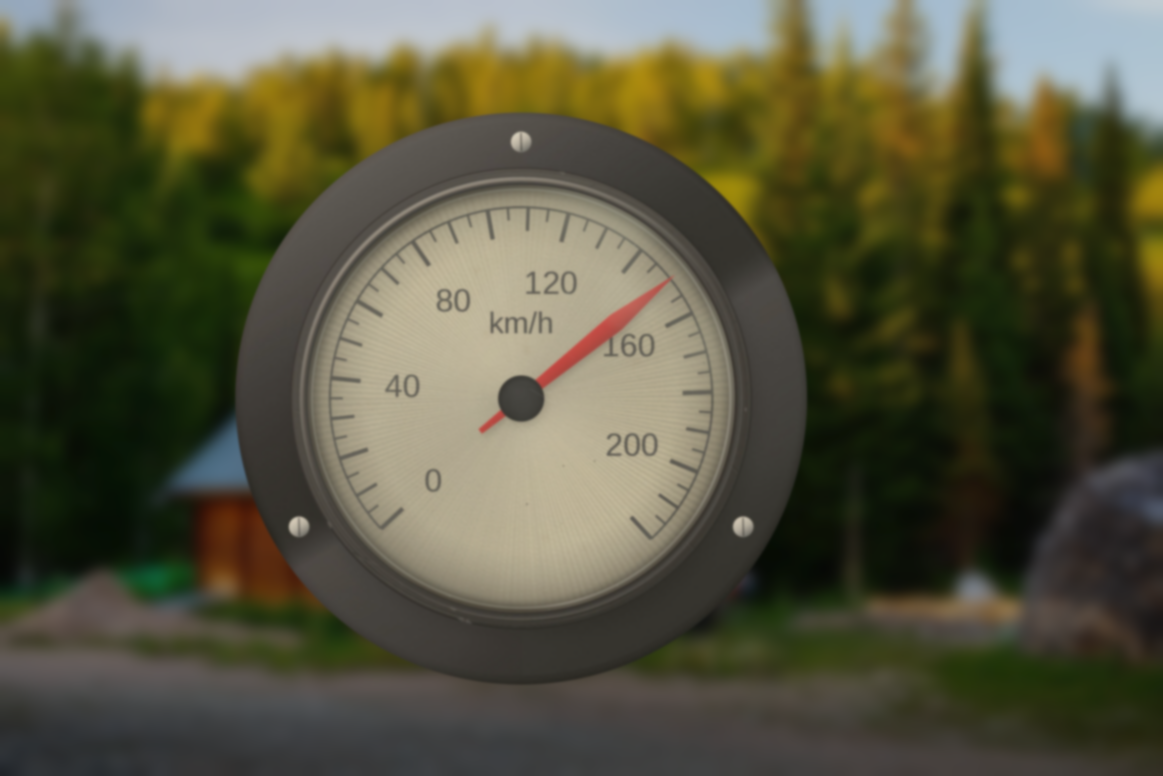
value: **150** km/h
